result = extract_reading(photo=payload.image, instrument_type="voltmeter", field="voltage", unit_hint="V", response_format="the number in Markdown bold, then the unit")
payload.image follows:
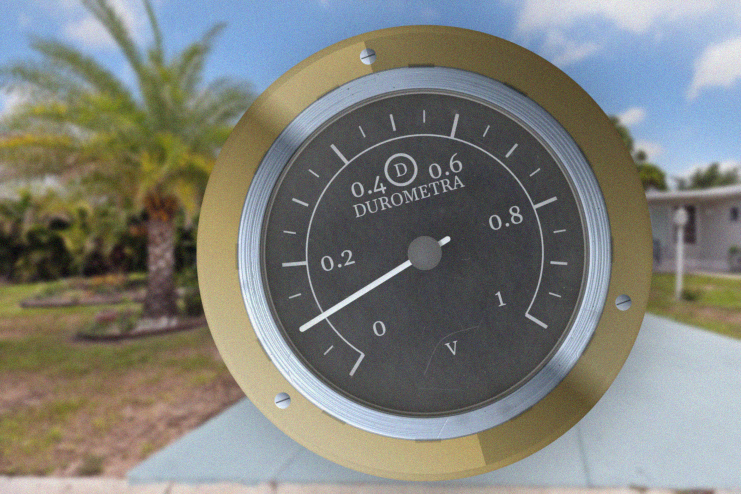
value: **0.1** V
